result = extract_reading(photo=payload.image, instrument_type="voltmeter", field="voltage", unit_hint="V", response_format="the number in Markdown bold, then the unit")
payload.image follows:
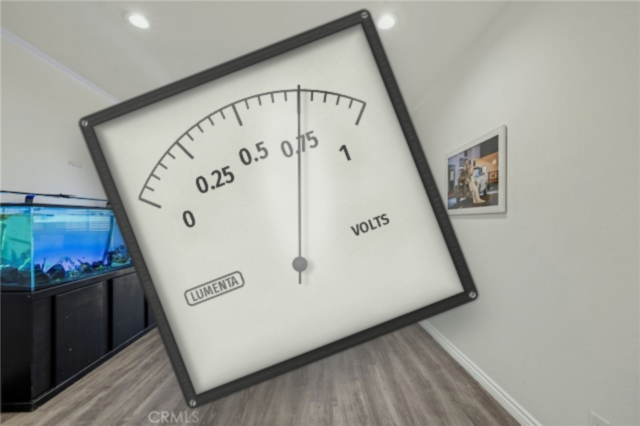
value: **0.75** V
